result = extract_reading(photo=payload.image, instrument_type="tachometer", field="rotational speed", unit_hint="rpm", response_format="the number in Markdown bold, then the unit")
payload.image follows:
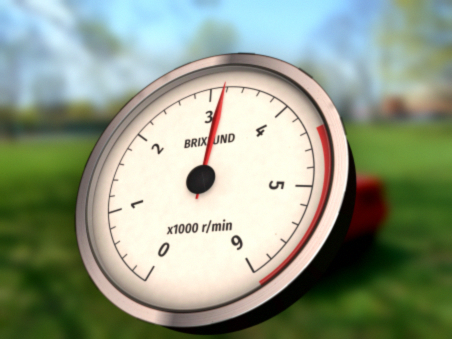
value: **3200** rpm
